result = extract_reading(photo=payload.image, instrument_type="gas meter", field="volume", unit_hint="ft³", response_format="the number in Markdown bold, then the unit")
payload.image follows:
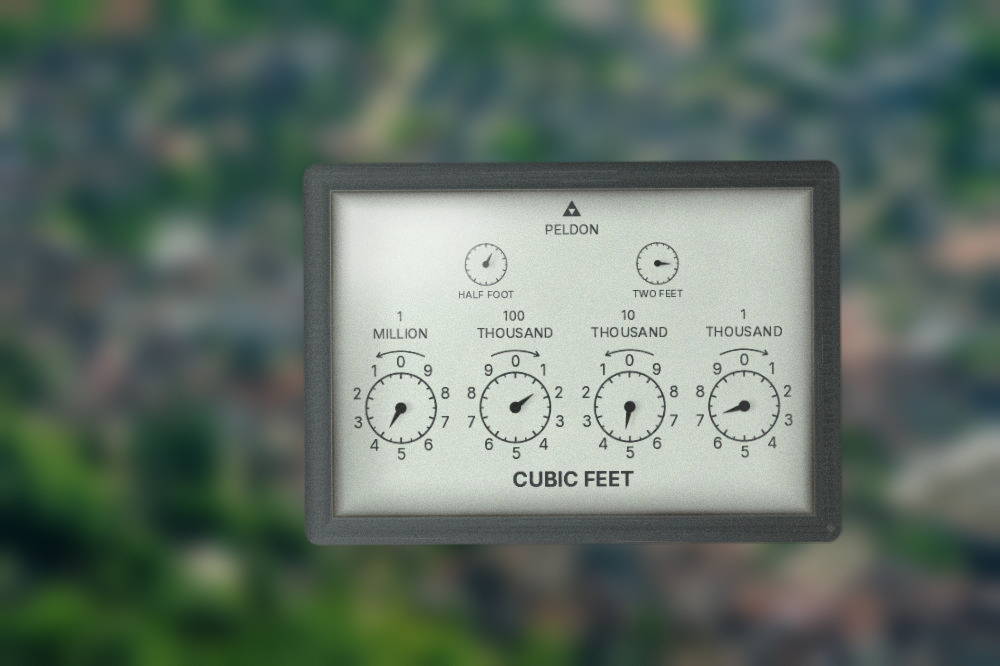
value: **414700** ft³
